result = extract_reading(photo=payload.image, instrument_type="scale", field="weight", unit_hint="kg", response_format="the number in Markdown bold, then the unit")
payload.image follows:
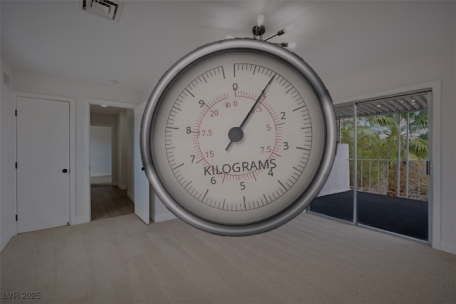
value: **1** kg
